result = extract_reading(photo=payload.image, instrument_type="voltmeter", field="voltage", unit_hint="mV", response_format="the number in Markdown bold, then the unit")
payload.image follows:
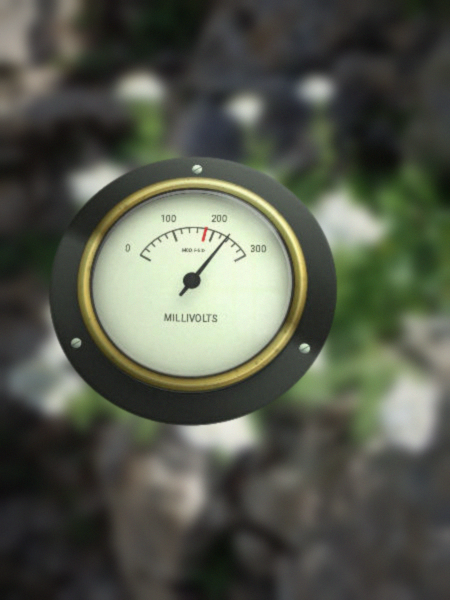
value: **240** mV
